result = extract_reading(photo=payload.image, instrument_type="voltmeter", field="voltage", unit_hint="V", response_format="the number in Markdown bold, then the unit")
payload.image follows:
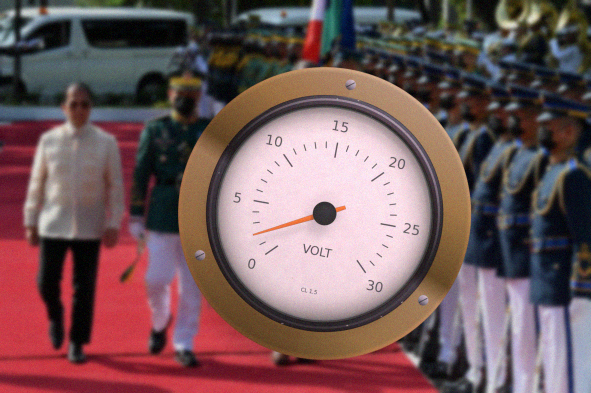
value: **2** V
